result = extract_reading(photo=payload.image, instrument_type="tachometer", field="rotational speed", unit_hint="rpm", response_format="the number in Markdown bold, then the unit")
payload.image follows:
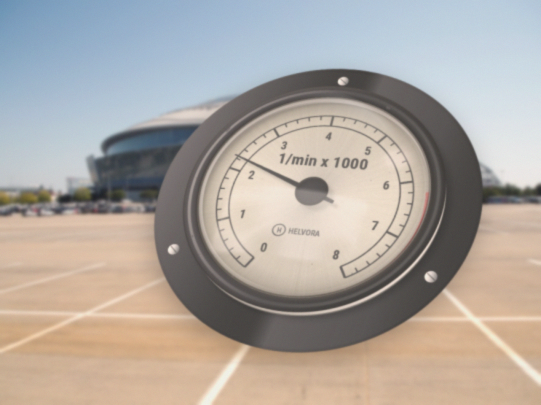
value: **2200** rpm
